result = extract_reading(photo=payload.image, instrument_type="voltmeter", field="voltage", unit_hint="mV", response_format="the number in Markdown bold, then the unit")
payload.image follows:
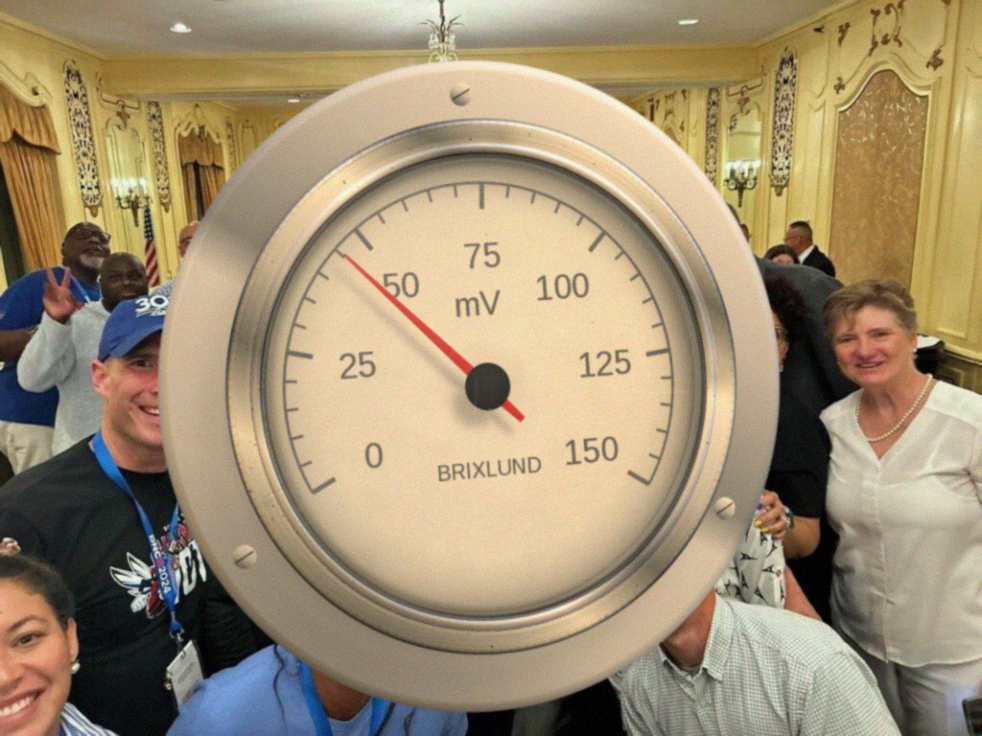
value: **45** mV
